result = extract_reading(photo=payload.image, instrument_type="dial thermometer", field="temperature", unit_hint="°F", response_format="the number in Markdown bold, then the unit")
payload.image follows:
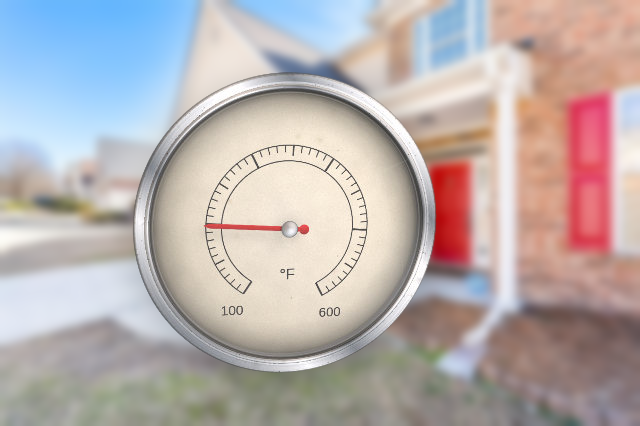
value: **200** °F
